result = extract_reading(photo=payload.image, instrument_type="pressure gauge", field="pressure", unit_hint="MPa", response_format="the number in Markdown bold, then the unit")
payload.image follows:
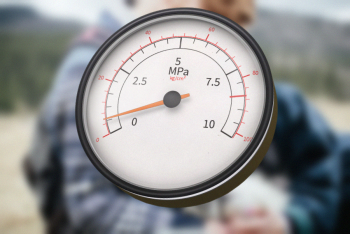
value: **0.5** MPa
